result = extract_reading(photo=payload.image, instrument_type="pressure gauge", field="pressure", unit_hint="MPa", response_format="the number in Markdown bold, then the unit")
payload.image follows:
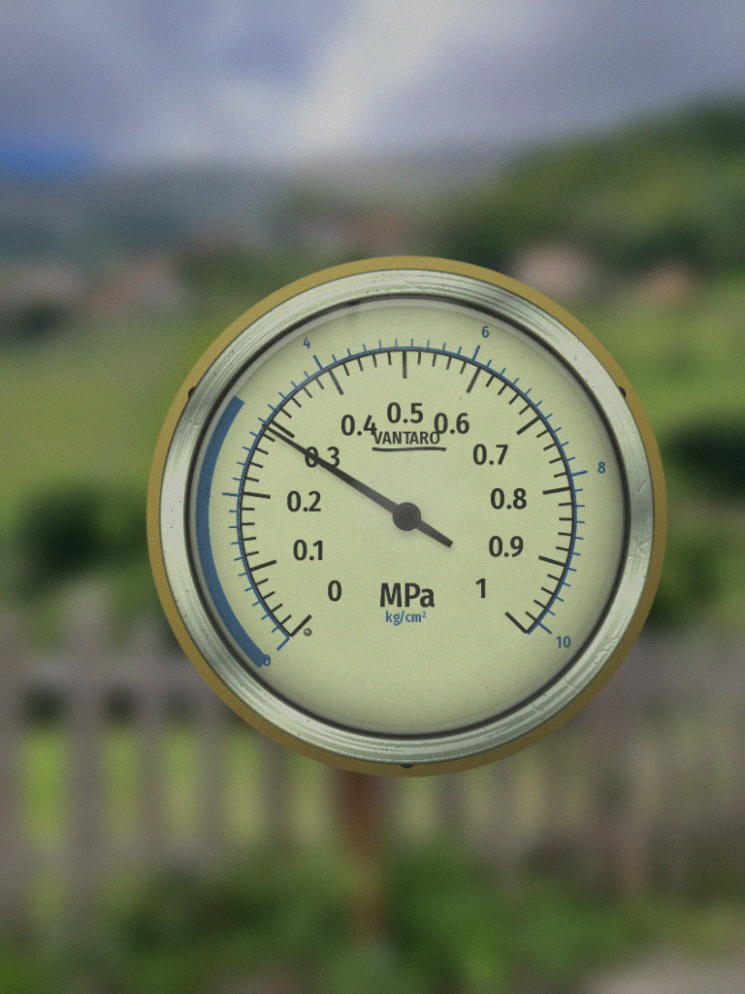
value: **0.29** MPa
